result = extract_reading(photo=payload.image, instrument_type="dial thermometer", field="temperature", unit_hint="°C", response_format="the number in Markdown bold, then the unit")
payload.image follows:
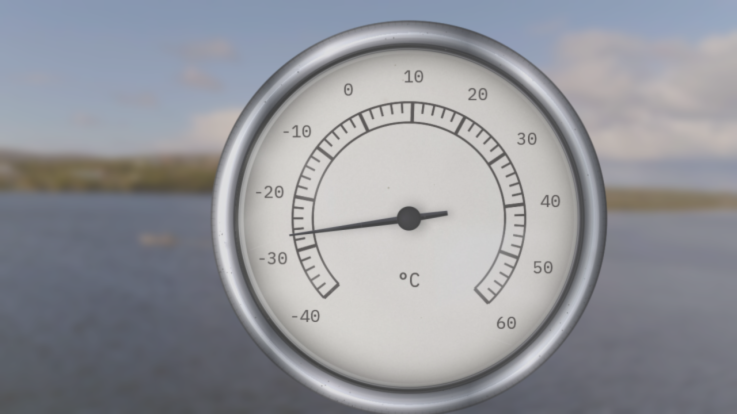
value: **-27** °C
